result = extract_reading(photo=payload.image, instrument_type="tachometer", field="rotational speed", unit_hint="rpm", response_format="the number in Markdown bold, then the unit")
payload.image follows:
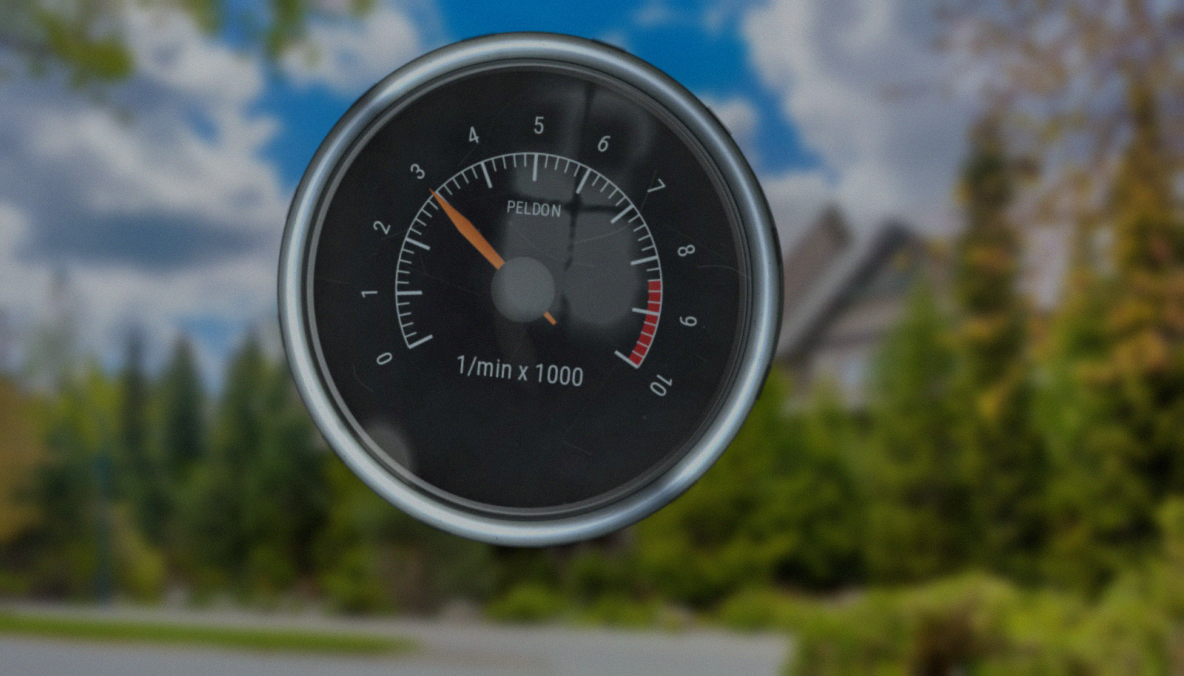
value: **3000** rpm
